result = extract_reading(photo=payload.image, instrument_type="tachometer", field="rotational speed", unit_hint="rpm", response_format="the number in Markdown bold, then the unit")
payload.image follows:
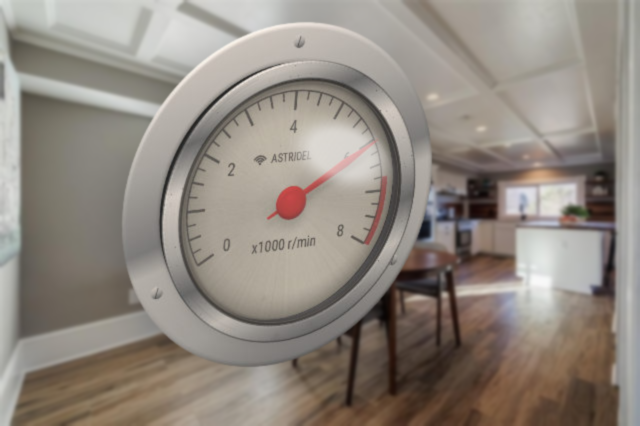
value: **6000** rpm
